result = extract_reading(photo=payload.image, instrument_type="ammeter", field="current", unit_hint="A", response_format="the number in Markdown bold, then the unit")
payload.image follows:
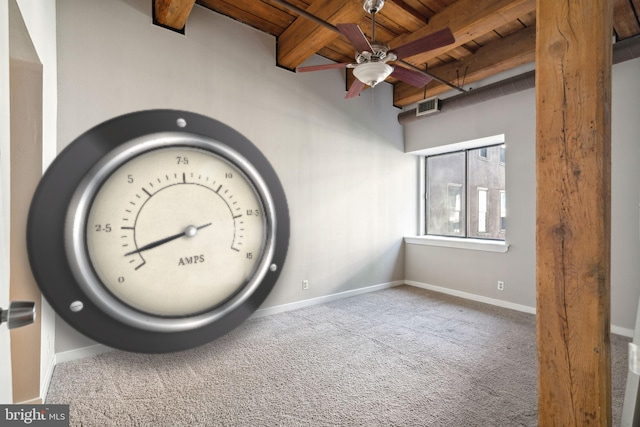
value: **1** A
